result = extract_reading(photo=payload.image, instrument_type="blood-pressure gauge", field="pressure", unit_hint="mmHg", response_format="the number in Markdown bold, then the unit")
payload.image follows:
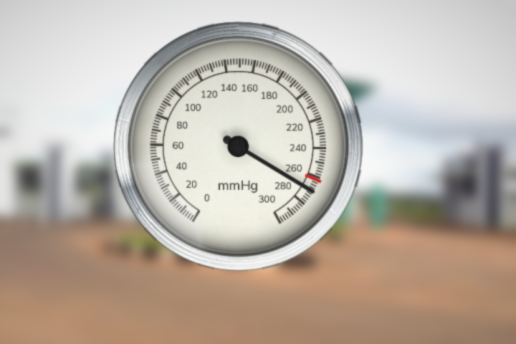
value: **270** mmHg
